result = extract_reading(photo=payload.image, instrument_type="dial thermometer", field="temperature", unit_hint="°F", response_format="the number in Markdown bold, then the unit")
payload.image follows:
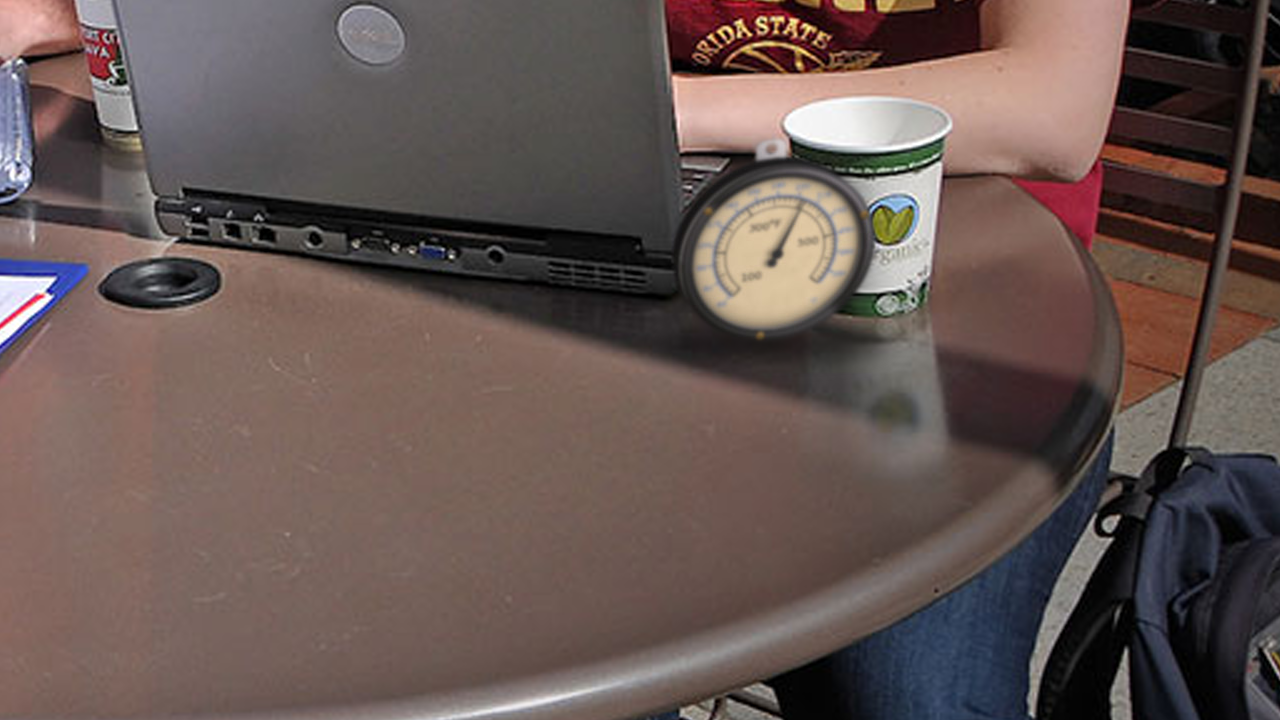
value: **400** °F
